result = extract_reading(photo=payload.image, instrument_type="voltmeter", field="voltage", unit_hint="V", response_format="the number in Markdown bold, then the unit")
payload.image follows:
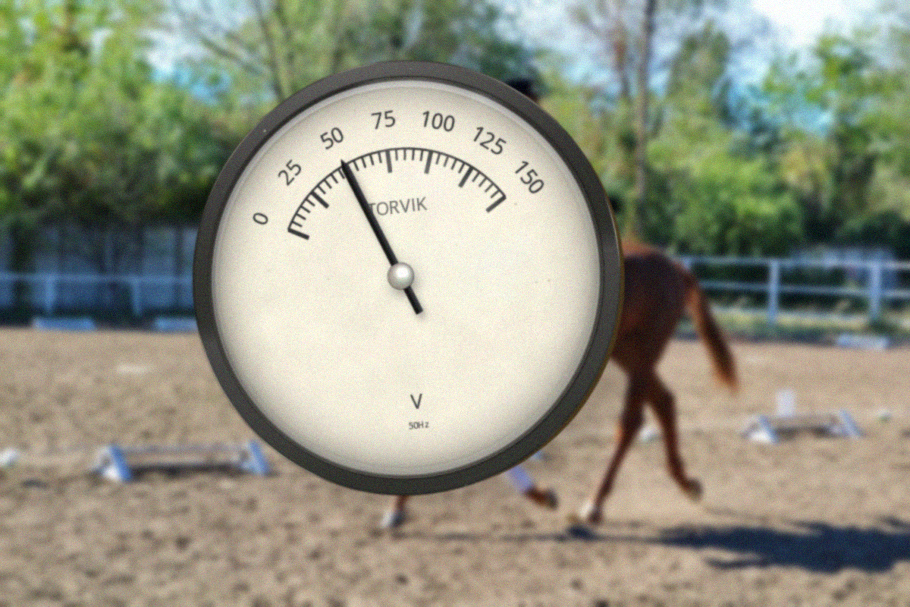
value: **50** V
